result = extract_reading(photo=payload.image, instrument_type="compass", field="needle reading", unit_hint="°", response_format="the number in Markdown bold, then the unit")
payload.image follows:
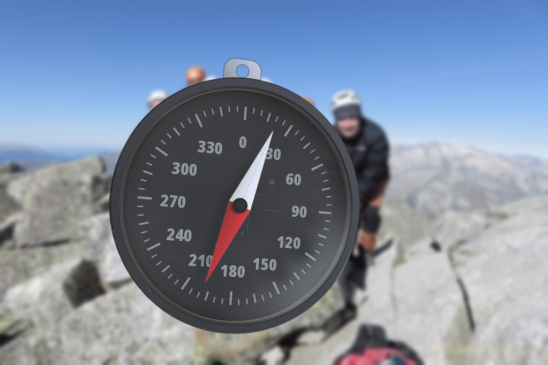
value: **200** °
